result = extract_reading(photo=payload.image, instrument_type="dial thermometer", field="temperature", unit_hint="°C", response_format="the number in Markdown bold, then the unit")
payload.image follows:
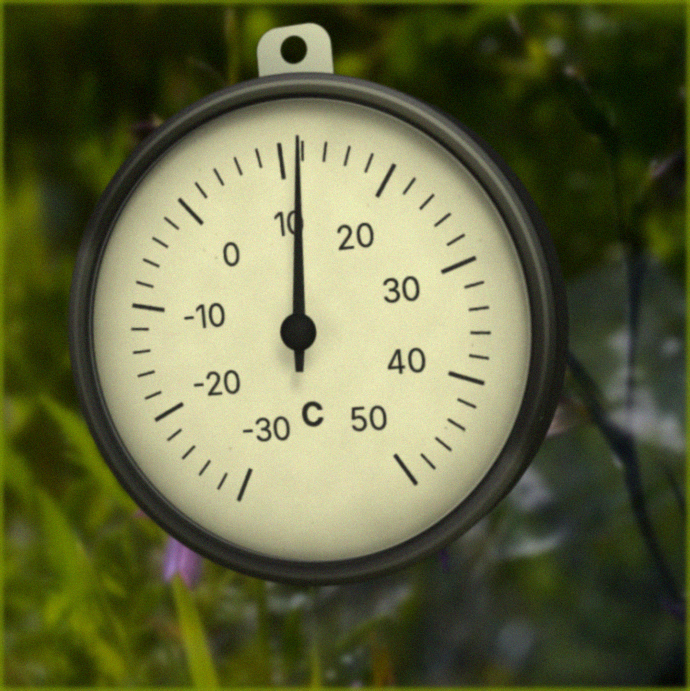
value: **12** °C
